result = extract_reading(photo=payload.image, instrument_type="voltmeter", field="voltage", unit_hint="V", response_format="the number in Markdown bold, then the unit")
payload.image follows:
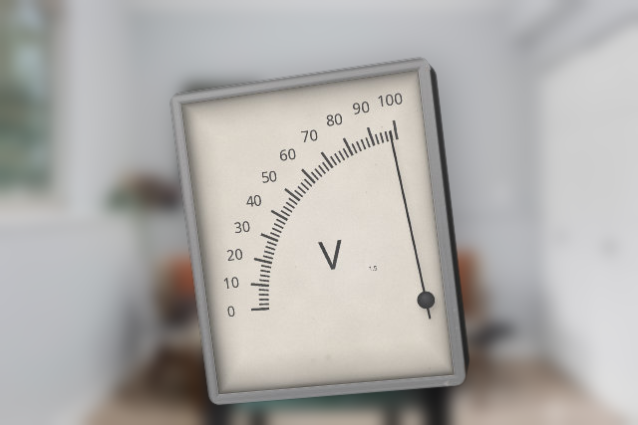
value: **98** V
